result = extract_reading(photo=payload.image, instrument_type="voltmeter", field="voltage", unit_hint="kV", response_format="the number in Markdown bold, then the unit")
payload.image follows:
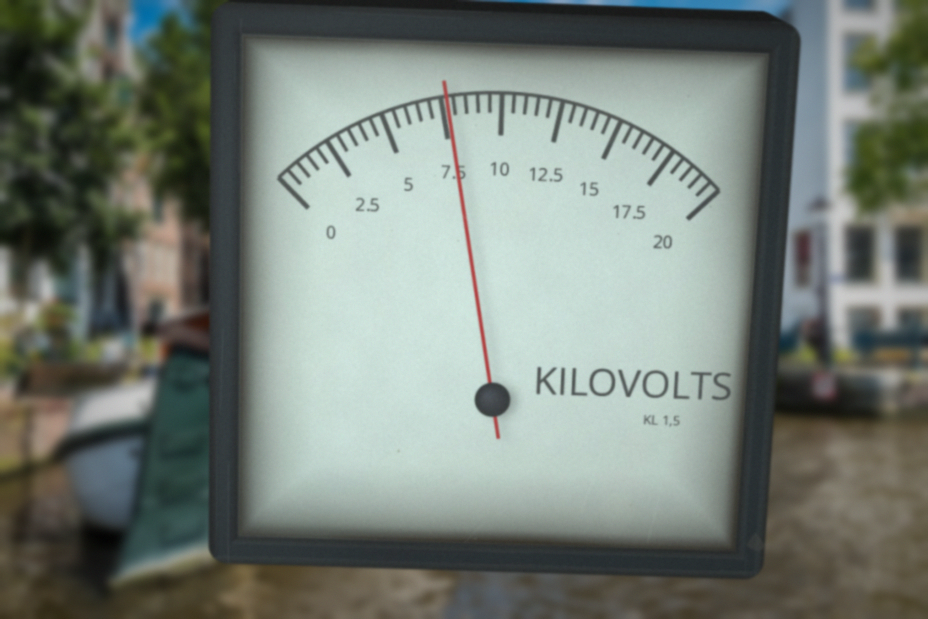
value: **7.75** kV
